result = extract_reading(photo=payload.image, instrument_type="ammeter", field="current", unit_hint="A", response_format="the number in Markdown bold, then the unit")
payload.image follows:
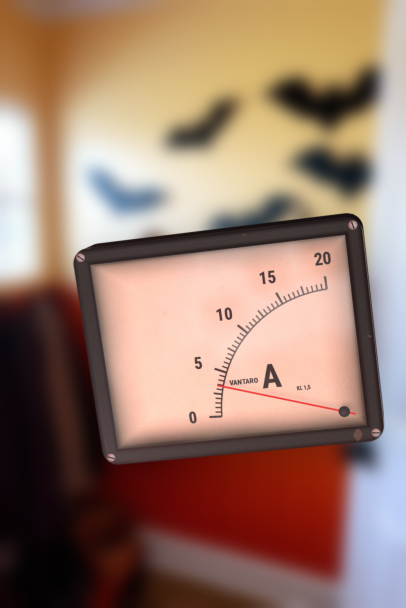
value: **3.5** A
